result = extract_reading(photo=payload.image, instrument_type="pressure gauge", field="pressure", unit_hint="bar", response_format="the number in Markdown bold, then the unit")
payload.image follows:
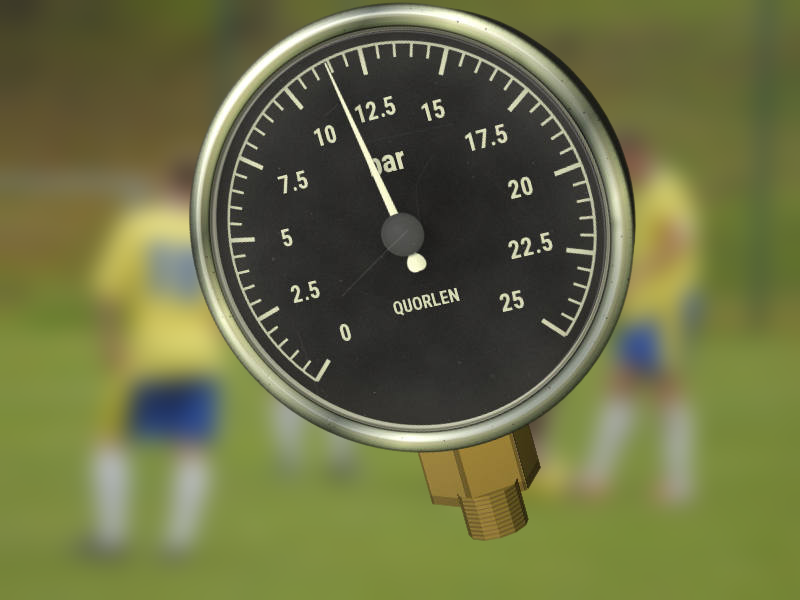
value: **11.5** bar
